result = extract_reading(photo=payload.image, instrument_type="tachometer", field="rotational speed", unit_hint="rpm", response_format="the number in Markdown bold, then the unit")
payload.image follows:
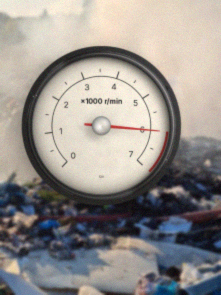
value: **6000** rpm
